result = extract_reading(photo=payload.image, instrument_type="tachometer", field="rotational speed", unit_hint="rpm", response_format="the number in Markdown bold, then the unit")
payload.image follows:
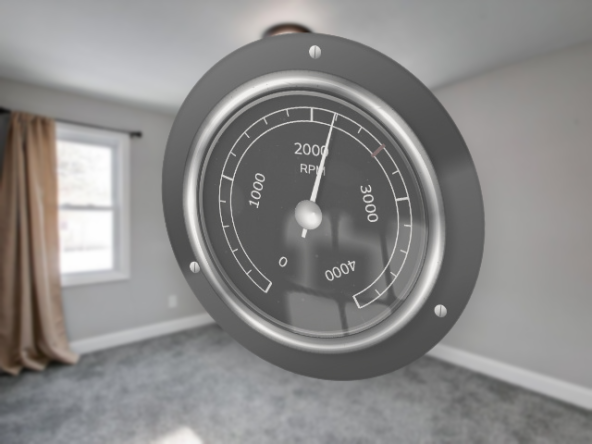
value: **2200** rpm
